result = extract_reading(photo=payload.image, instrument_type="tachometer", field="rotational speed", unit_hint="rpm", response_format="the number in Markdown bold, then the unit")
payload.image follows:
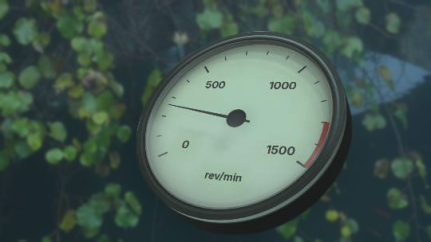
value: **250** rpm
